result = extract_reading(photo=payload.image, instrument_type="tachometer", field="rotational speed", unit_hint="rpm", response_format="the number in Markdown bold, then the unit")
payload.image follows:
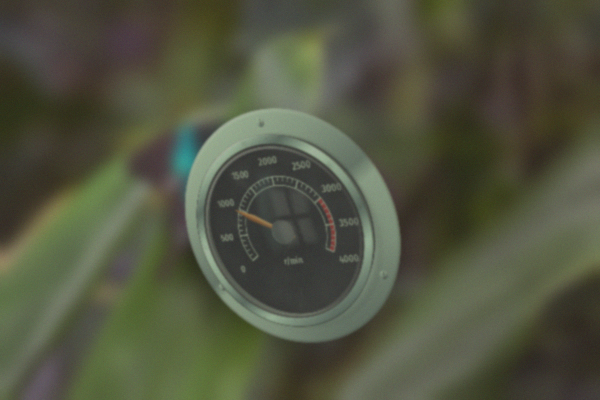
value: **1000** rpm
